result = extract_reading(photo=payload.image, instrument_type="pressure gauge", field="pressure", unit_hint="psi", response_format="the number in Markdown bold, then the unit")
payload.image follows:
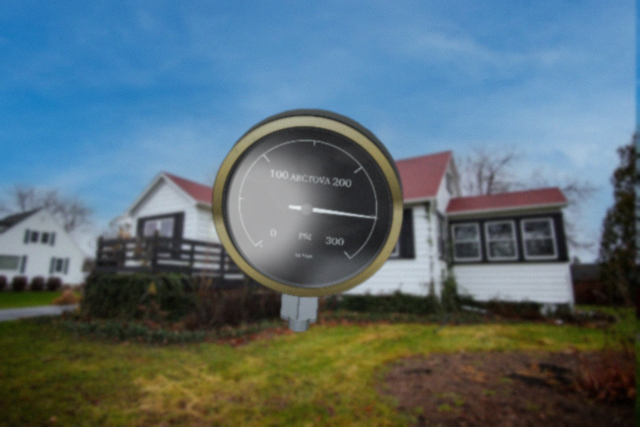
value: **250** psi
